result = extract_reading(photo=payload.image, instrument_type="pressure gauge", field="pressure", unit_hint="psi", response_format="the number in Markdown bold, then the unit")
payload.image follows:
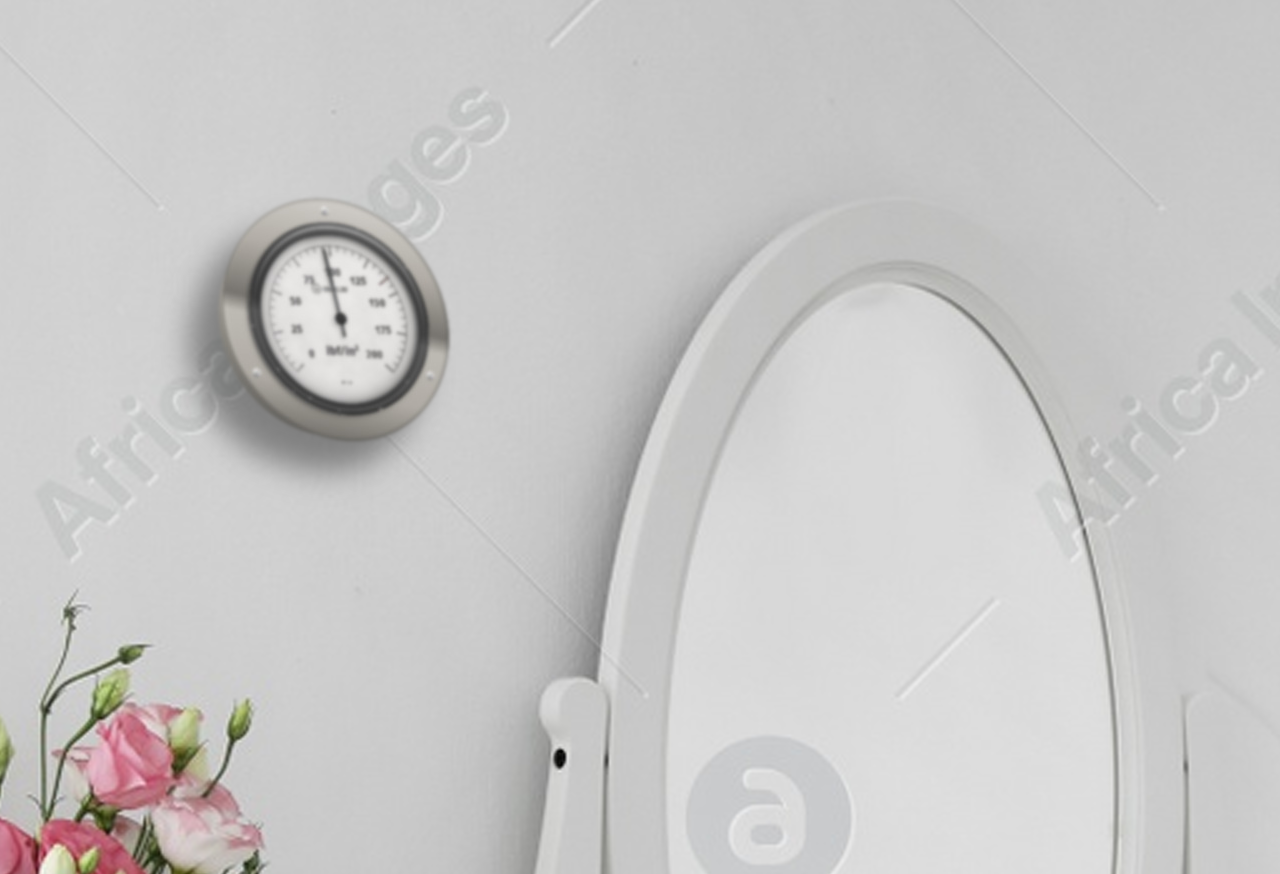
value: **95** psi
